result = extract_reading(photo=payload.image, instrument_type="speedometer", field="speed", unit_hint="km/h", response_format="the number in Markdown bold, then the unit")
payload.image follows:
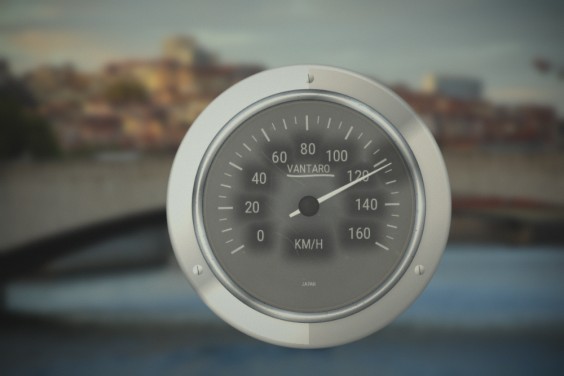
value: **122.5** km/h
